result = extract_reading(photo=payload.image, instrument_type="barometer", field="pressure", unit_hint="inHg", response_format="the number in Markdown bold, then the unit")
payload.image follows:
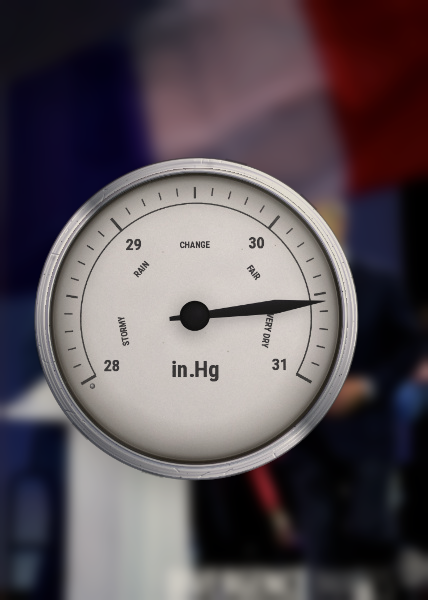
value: **30.55** inHg
